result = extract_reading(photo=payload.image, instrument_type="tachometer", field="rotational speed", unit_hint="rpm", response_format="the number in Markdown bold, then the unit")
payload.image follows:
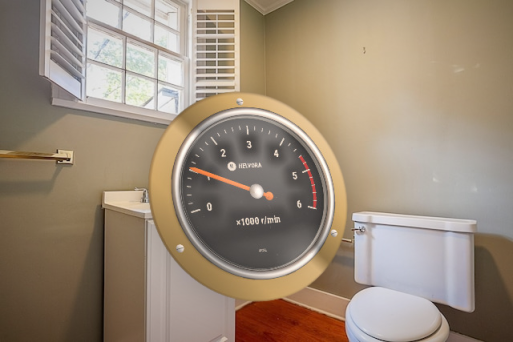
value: **1000** rpm
